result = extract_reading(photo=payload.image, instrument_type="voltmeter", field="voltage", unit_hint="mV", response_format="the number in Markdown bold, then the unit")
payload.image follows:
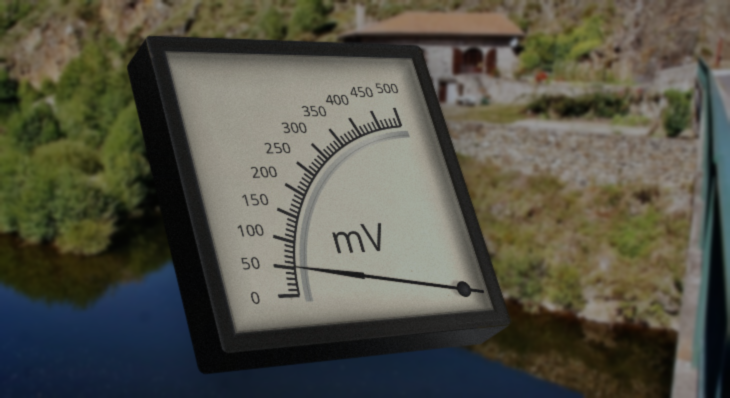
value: **50** mV
